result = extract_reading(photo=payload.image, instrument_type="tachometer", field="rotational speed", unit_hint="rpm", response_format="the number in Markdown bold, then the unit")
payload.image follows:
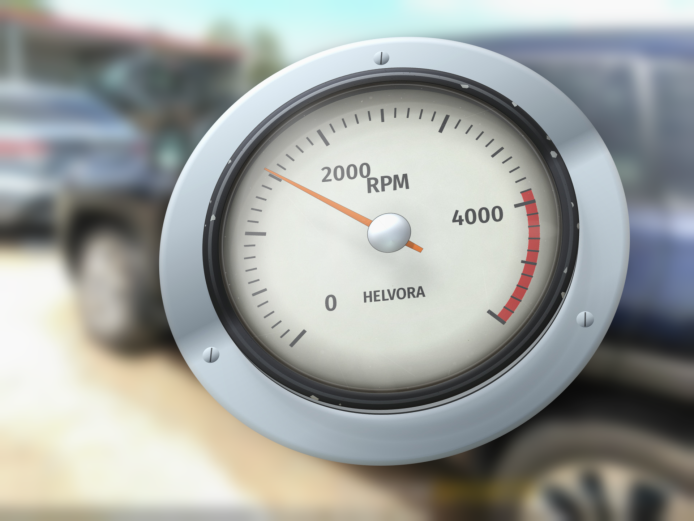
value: **1500** rpm
